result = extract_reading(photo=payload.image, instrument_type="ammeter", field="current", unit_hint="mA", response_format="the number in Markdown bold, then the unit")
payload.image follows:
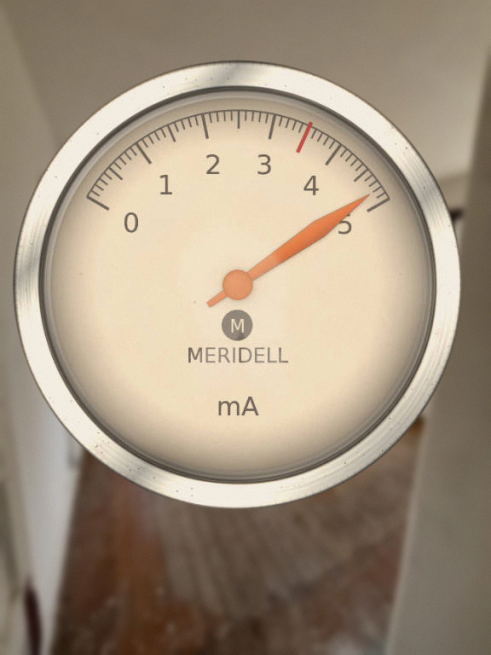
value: **4.8** mA
